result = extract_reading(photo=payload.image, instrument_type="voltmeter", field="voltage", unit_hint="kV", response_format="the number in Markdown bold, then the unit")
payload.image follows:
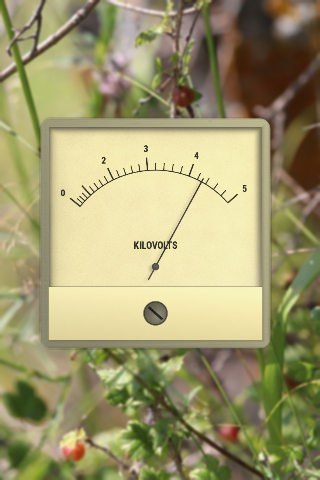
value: **4.3** kV
